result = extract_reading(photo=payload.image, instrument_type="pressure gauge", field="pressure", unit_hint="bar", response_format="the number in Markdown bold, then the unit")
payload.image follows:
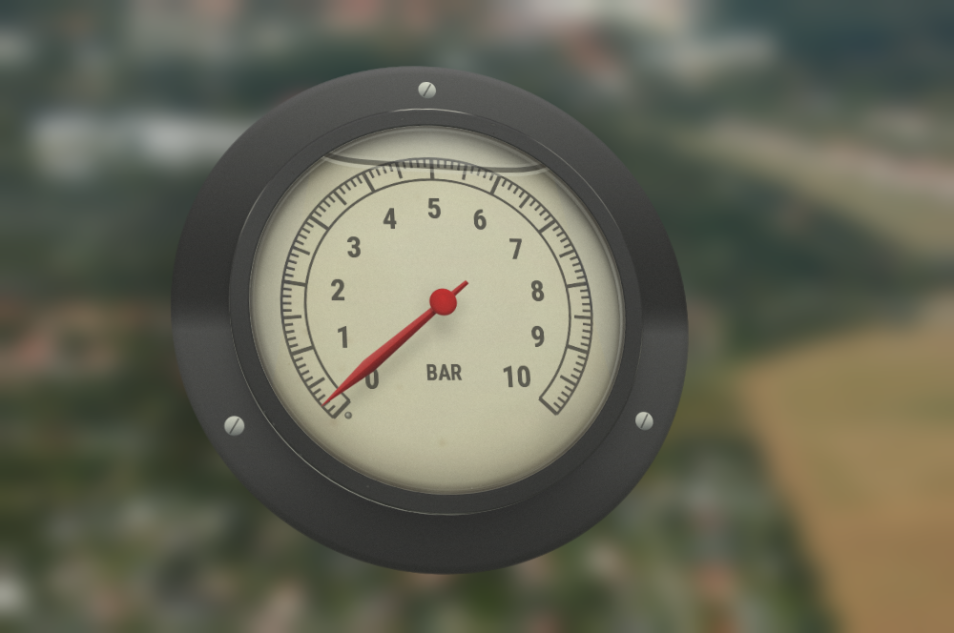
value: **0.2** bar
